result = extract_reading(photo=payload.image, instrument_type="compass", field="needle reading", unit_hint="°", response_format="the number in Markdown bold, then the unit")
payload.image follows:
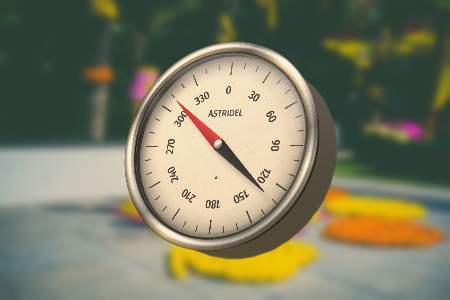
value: **310** °
